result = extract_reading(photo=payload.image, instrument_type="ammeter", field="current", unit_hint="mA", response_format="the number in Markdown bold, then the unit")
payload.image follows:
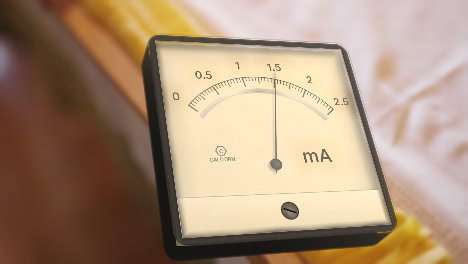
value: **1.5** mA
